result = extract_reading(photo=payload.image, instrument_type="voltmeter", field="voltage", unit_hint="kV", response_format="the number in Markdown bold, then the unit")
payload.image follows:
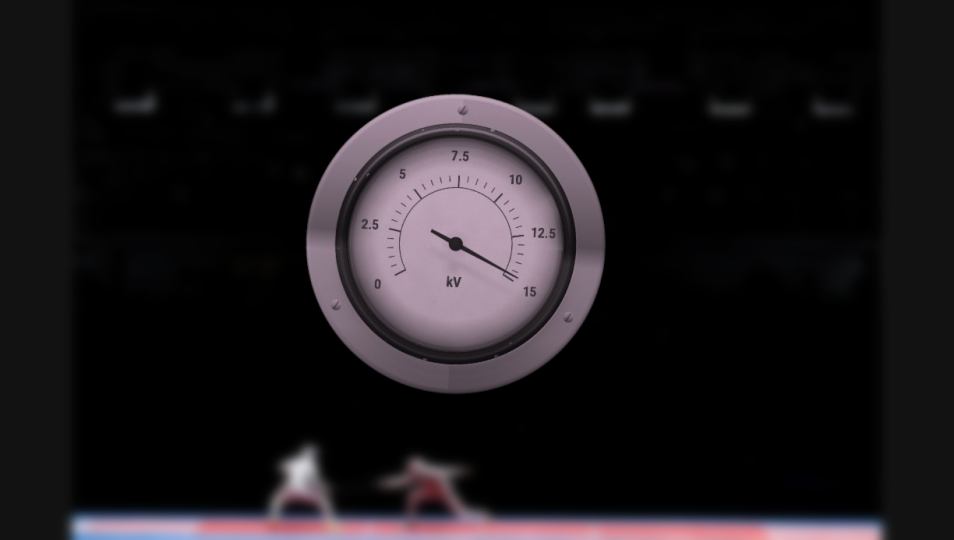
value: **14.75** kV
